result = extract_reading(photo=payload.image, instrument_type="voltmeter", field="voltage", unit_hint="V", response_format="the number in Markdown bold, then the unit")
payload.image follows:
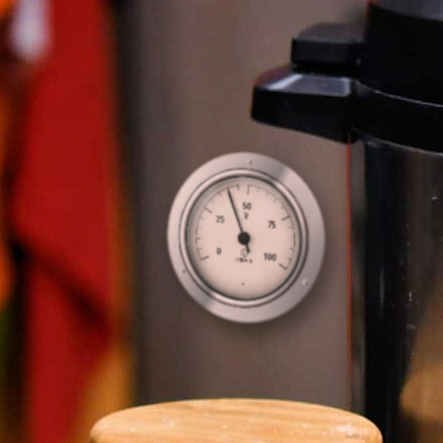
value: **40** V
